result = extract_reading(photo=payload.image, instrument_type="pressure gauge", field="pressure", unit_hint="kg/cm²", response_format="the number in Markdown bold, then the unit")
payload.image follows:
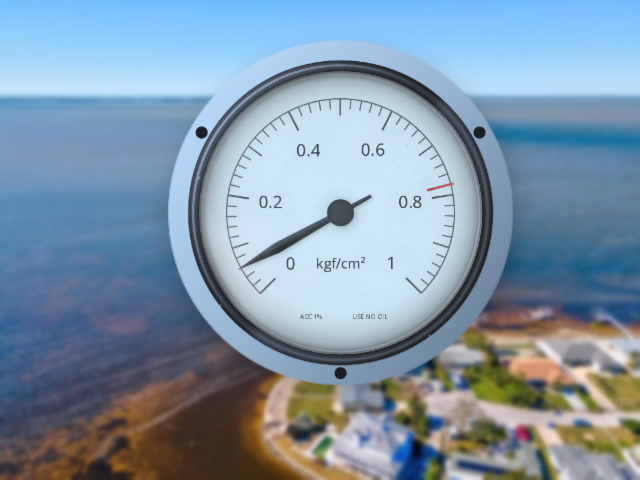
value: **0.06** kg/cm²
